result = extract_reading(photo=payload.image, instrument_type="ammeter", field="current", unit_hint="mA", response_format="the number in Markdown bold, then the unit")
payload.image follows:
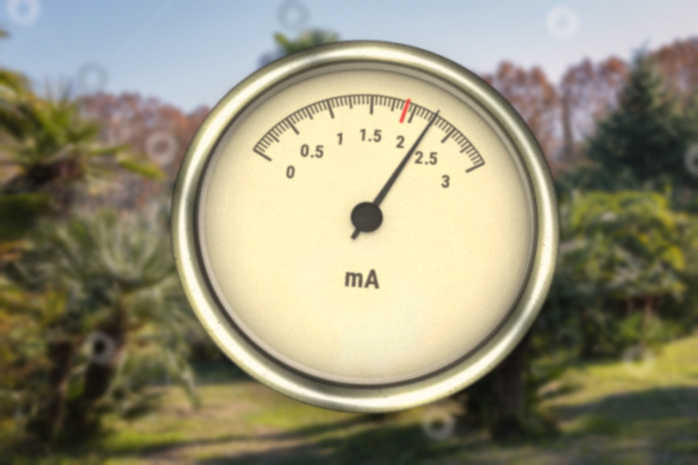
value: **2.25** mA
